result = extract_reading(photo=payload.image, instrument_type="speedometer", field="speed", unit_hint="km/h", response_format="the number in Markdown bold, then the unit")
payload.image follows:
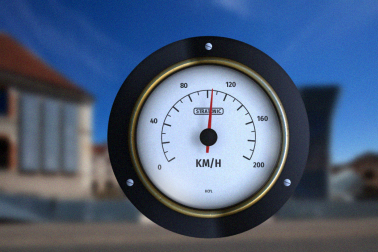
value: **105** km/h
